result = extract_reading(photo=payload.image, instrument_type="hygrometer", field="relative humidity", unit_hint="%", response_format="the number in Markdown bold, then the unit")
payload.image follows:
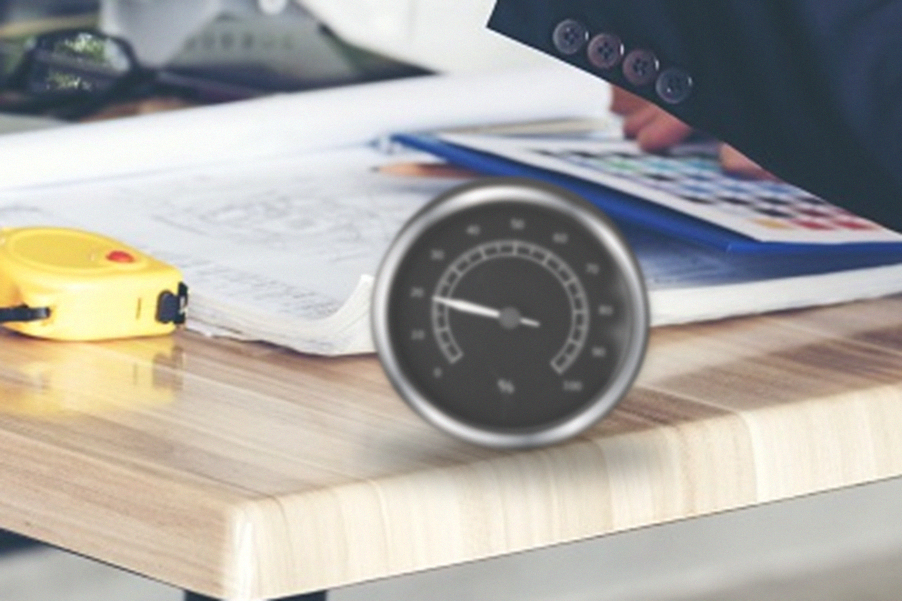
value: **20** %
